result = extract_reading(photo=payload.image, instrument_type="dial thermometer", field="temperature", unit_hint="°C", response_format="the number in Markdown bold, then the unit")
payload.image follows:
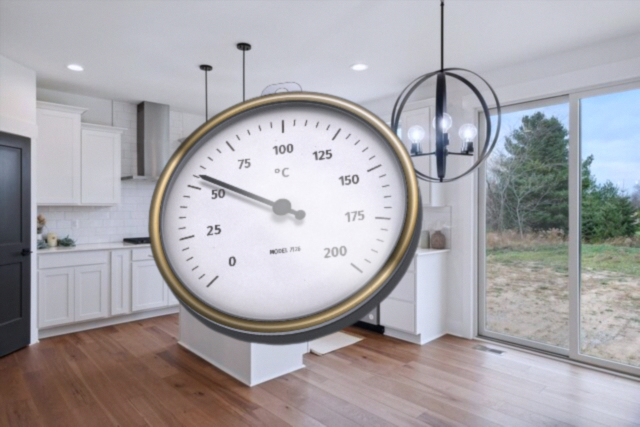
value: **55** °C
